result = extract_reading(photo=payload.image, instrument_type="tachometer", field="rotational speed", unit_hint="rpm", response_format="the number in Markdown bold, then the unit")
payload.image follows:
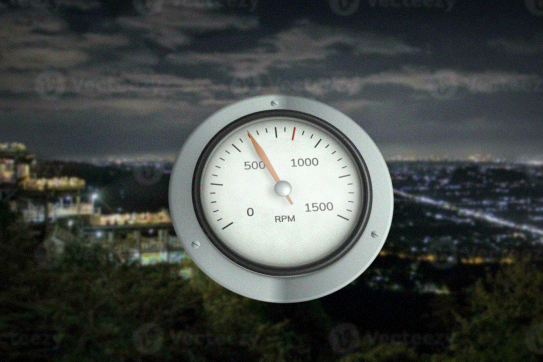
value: **600** rpm
